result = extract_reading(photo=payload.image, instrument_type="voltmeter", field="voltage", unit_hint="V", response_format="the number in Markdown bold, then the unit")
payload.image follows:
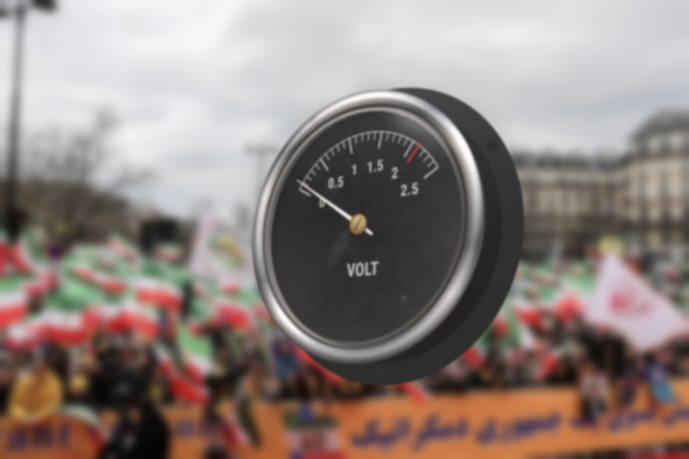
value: **0.1** V
